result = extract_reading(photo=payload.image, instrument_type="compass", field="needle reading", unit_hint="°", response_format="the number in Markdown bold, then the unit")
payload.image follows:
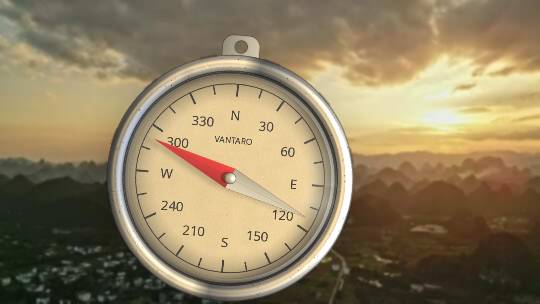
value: **292.5** °
